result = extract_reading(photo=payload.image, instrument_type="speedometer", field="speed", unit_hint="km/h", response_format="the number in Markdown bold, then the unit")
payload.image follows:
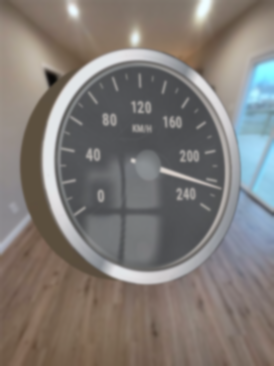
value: **225** km/h
